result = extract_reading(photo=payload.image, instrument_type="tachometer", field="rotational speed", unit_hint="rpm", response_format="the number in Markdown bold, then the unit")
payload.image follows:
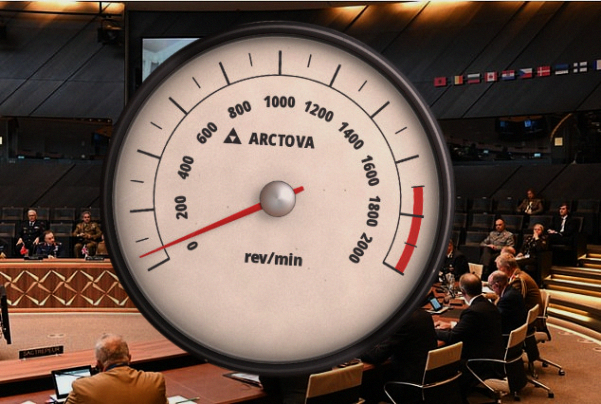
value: **50** rpm
